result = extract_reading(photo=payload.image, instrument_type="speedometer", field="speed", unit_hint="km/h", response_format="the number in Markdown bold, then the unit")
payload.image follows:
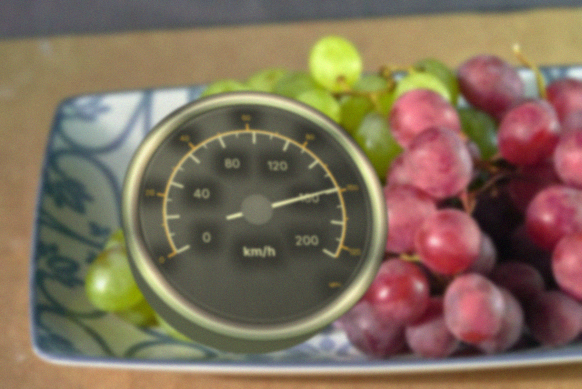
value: **160** km/h
